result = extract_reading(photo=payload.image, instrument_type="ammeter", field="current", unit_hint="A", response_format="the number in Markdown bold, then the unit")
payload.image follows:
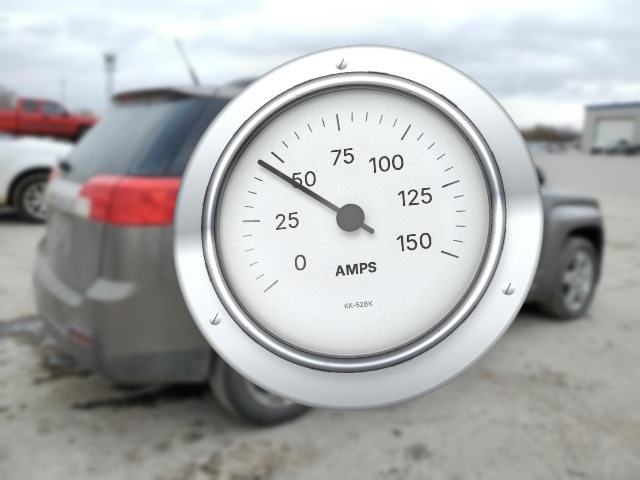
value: **45** A
